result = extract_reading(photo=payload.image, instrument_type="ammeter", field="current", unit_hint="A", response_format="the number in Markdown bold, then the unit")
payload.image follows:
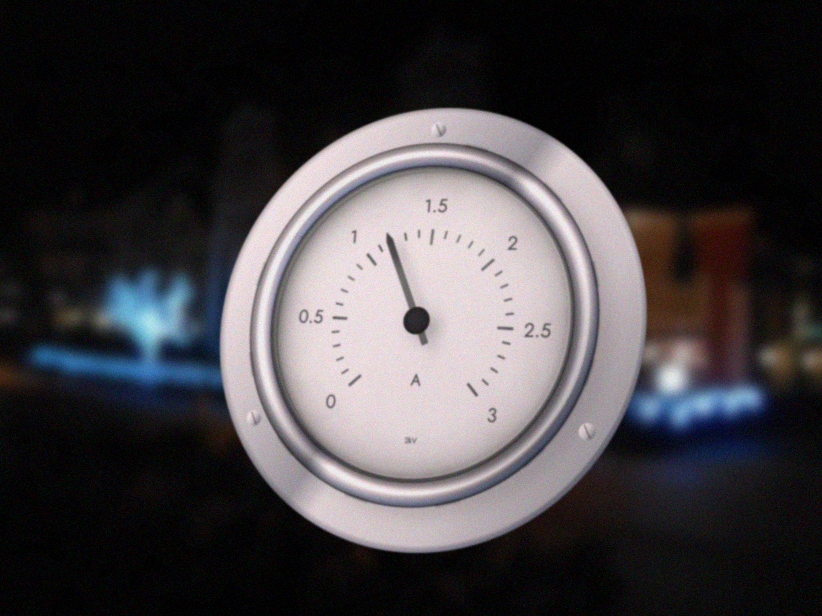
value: **1.2** A
